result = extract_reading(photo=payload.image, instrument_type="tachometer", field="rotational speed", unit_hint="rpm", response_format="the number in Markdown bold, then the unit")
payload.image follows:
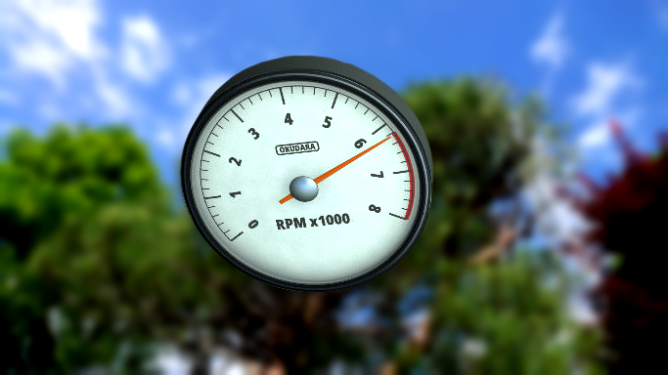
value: **6200** rpm
